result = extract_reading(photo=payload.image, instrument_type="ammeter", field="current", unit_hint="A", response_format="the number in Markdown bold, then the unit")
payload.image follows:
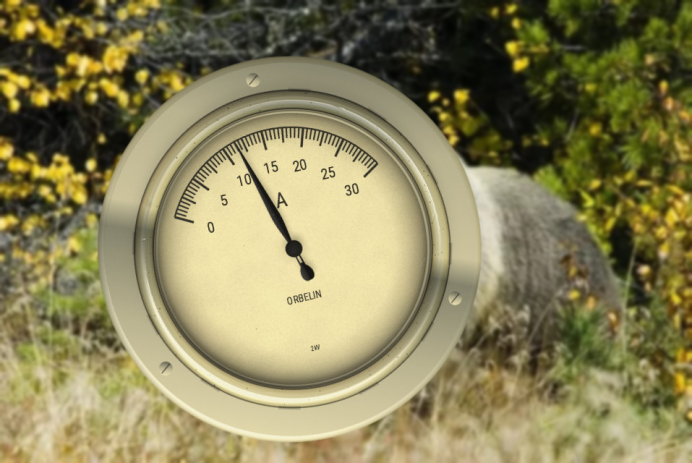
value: **11.5** A
